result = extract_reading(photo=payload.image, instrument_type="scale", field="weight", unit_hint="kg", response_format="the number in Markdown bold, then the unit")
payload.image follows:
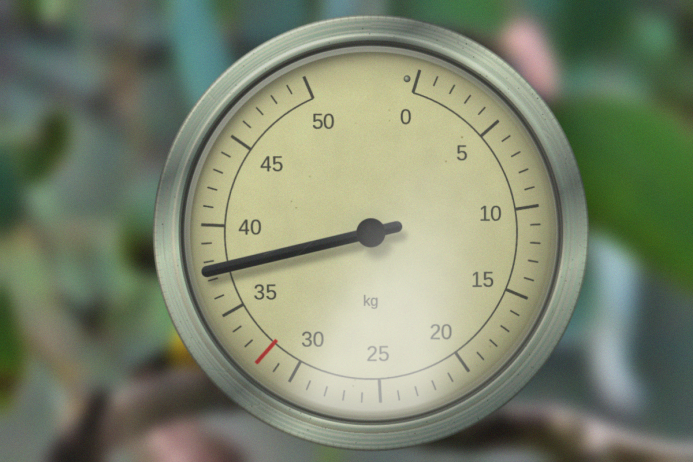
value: **37.5** kg
